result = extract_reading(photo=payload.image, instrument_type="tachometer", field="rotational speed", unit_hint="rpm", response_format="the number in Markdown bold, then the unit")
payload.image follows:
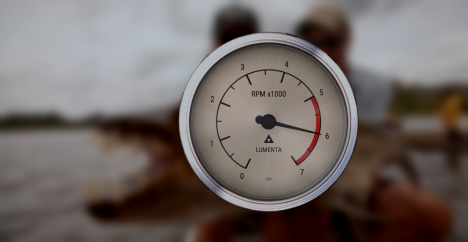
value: **6000** rpm
